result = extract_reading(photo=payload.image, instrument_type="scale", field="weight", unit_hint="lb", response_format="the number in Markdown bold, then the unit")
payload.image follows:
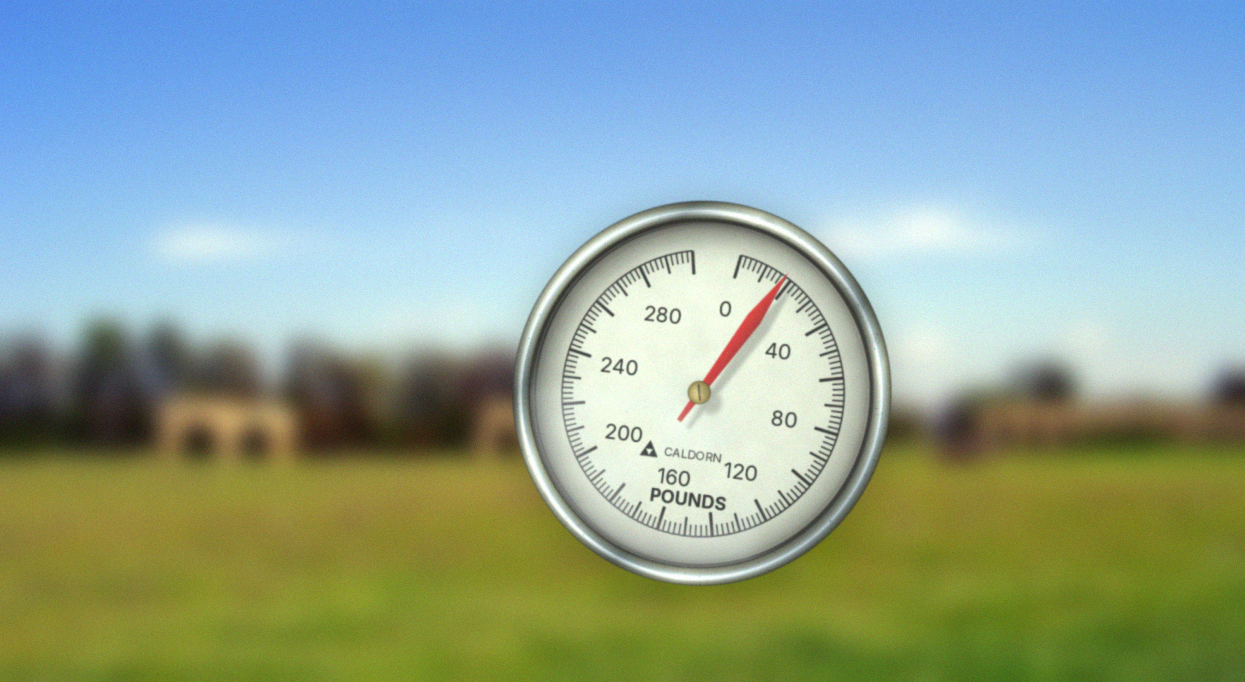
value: **18** lb
